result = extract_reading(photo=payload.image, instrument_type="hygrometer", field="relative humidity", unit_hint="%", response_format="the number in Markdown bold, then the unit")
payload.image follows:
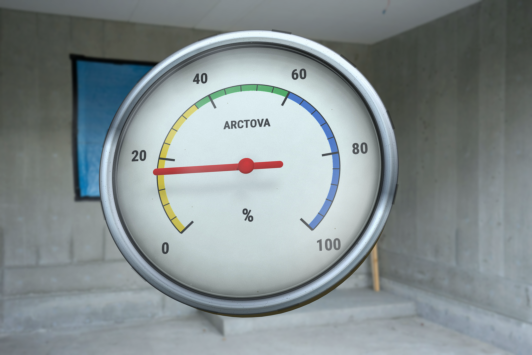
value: **16** %
